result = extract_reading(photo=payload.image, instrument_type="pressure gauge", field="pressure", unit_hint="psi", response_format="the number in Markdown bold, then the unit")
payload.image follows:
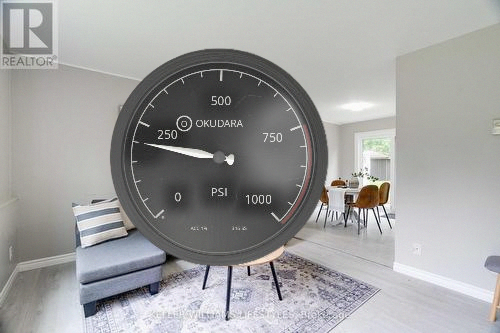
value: **200** psi
